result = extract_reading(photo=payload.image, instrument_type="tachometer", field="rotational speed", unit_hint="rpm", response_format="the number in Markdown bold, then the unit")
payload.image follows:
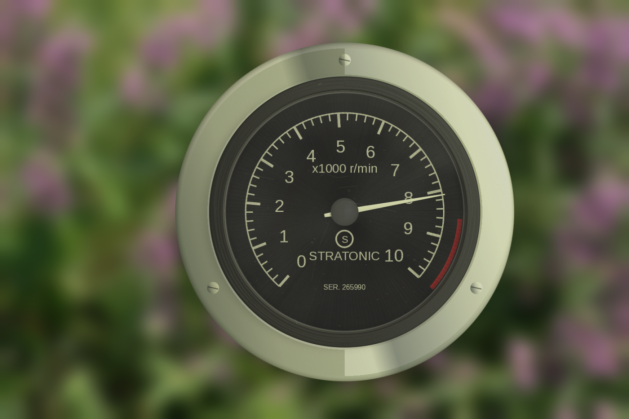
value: **8100** rpm
